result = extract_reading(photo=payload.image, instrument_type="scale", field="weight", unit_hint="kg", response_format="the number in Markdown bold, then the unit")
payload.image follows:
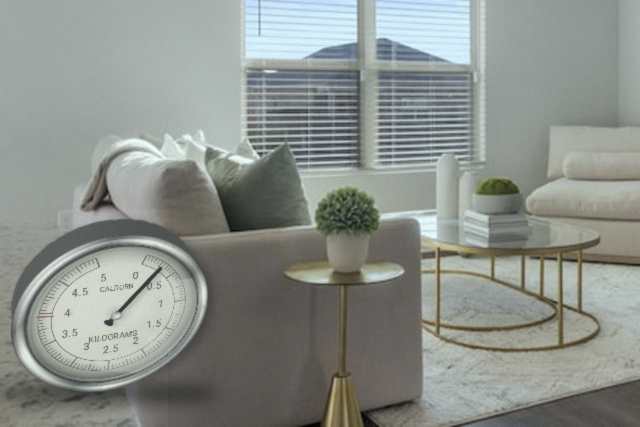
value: **0.25** kg
